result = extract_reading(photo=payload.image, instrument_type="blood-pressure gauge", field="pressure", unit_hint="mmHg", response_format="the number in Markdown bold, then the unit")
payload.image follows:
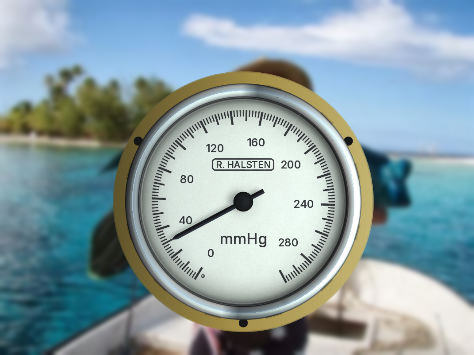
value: **30** mmHg
